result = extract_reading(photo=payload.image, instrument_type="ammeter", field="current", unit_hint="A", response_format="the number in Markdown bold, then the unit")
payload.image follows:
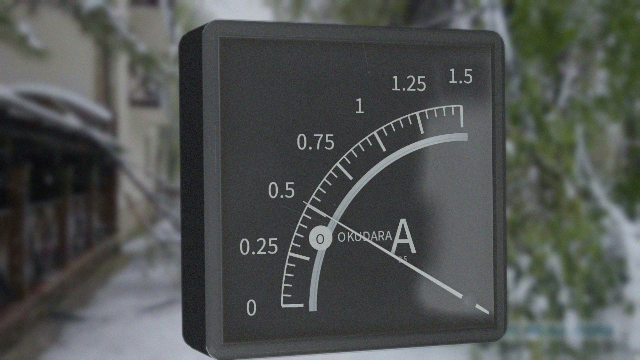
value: **0.5** A
